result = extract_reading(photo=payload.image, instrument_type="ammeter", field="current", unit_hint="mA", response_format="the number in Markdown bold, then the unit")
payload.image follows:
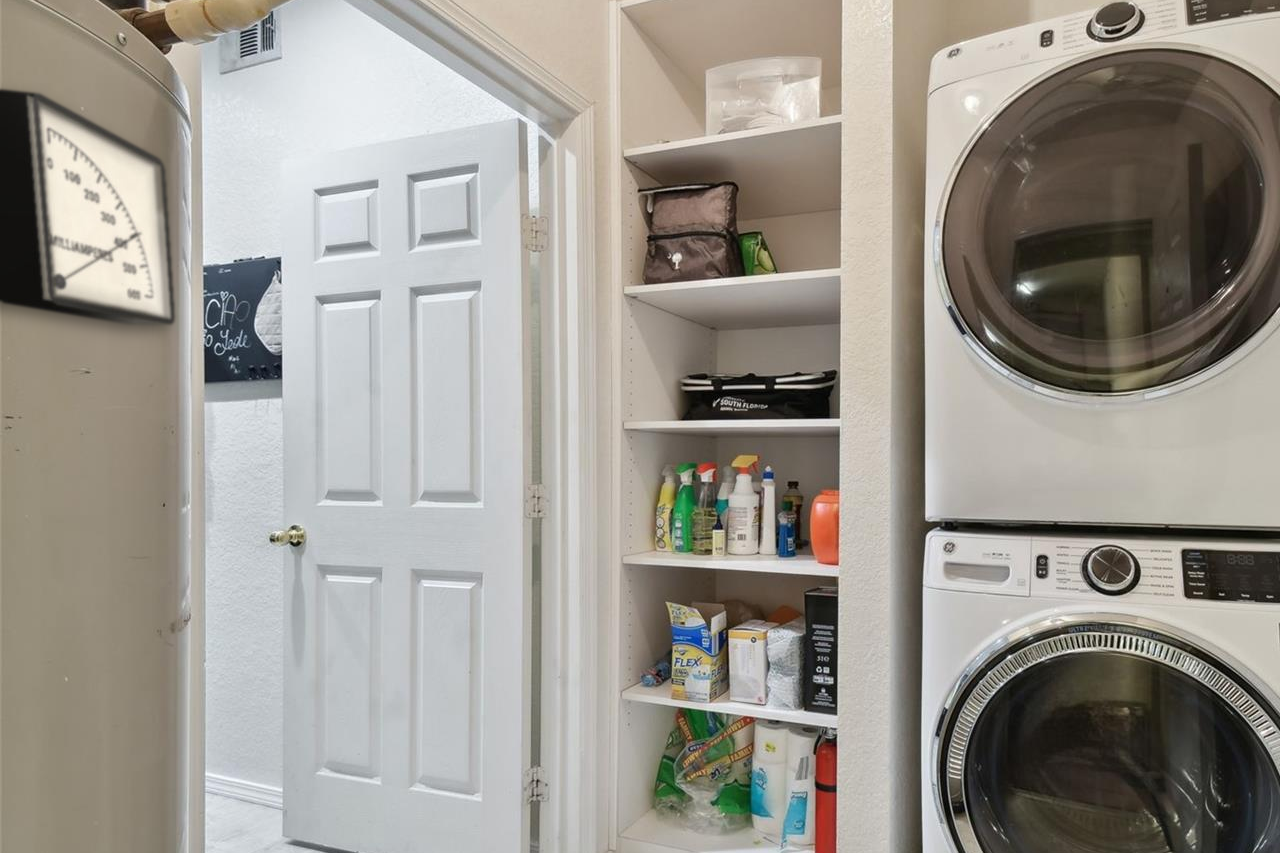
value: **400** mA
